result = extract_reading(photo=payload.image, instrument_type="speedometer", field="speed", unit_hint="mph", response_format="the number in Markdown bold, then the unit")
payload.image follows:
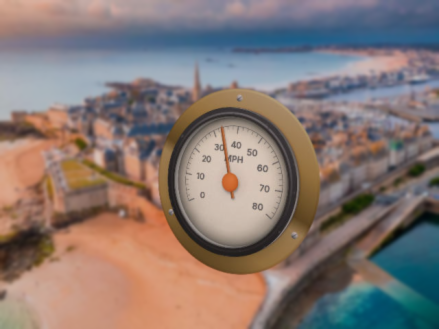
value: **34** mph
